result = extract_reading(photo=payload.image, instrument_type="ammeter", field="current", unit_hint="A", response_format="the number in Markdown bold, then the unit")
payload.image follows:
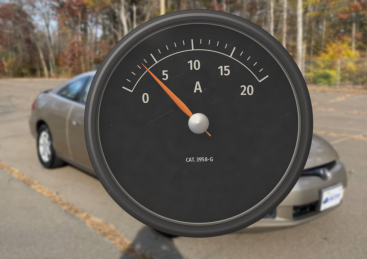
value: **3.5** A
